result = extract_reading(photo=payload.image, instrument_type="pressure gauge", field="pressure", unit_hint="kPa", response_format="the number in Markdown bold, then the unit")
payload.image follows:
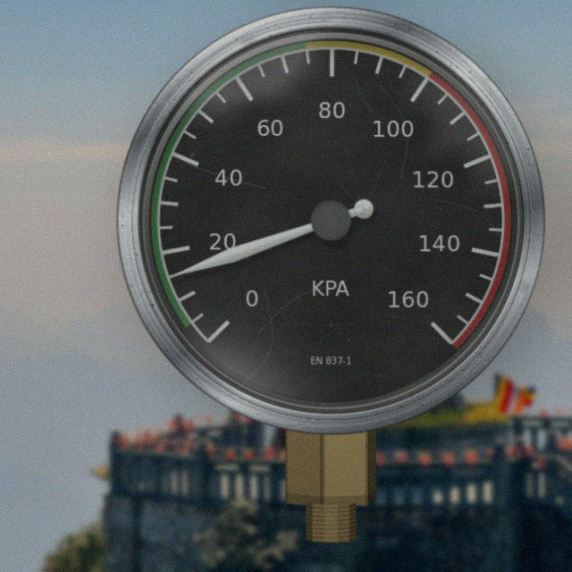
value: **15** kPa
